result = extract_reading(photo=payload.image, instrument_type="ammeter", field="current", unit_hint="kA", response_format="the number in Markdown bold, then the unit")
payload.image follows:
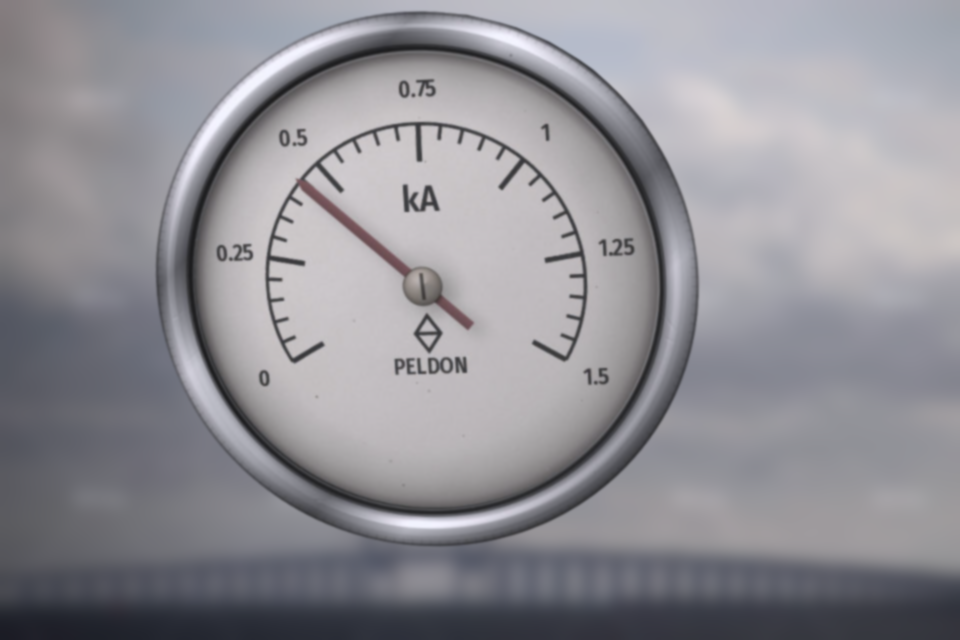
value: **0.45** kA
